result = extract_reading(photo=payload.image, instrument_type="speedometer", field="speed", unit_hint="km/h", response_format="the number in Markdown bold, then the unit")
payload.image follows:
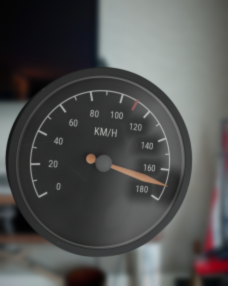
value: **170** km/h
